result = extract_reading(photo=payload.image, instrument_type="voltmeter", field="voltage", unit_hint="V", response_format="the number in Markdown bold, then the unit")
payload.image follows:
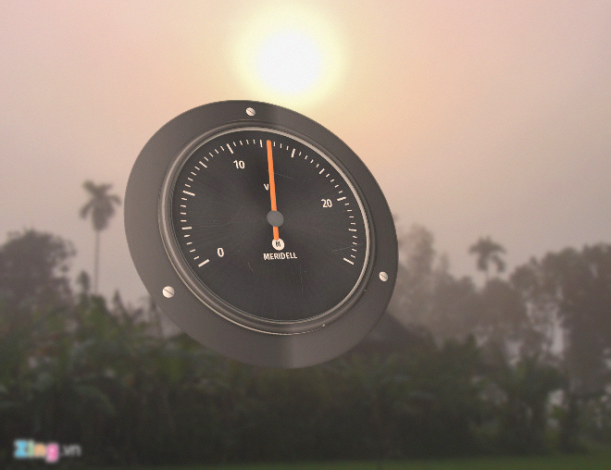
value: **13** V
